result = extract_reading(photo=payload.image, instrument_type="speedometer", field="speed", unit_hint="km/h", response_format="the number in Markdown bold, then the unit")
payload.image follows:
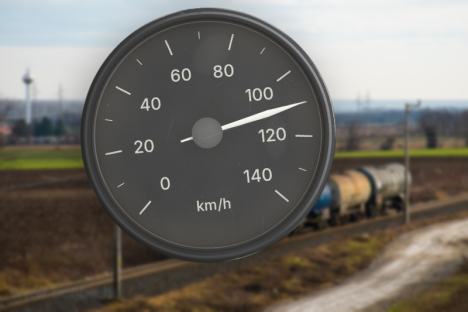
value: **110** km/h
